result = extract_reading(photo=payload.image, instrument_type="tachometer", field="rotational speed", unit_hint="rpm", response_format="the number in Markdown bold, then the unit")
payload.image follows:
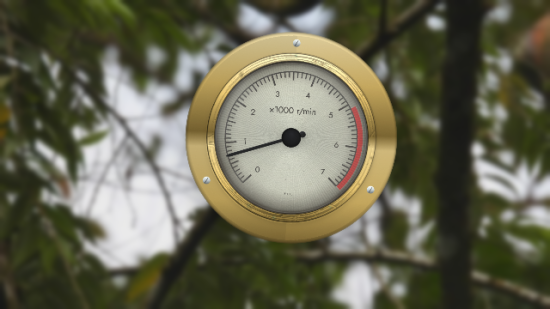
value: **700** rpm
